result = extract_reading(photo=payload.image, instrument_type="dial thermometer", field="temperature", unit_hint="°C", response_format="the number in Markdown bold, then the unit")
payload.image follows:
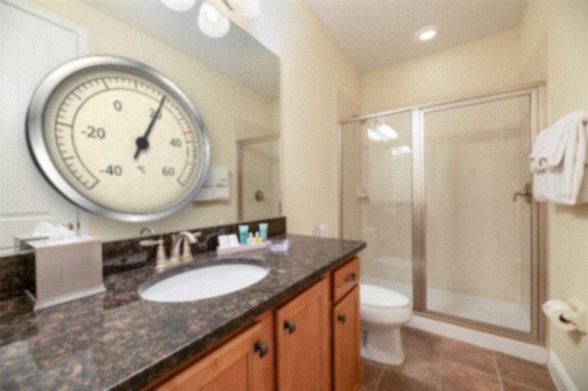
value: **20** °C
